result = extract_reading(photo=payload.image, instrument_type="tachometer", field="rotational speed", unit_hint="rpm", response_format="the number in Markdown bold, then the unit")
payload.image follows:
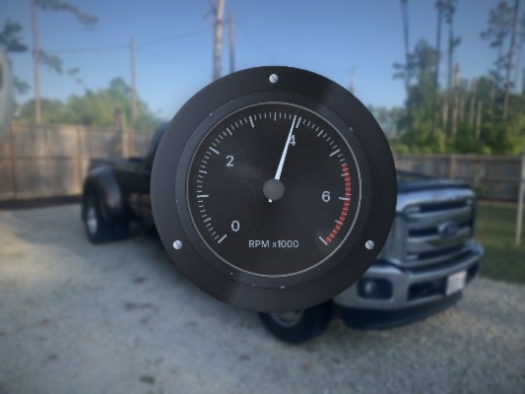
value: **3900** rpm
